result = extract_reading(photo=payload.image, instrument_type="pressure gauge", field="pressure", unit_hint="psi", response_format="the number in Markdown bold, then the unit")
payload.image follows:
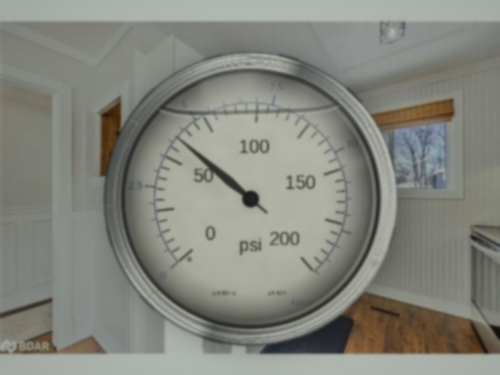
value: **60** psi
